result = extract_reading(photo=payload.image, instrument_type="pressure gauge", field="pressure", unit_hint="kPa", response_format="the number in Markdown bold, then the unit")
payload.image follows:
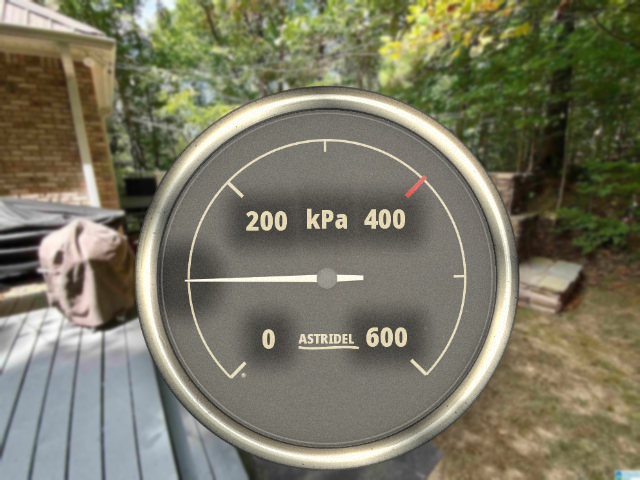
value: **100** kPa
